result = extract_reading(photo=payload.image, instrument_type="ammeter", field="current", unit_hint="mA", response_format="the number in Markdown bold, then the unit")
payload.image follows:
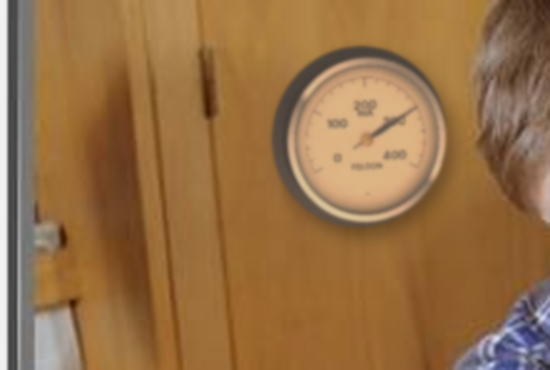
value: **300** mA
